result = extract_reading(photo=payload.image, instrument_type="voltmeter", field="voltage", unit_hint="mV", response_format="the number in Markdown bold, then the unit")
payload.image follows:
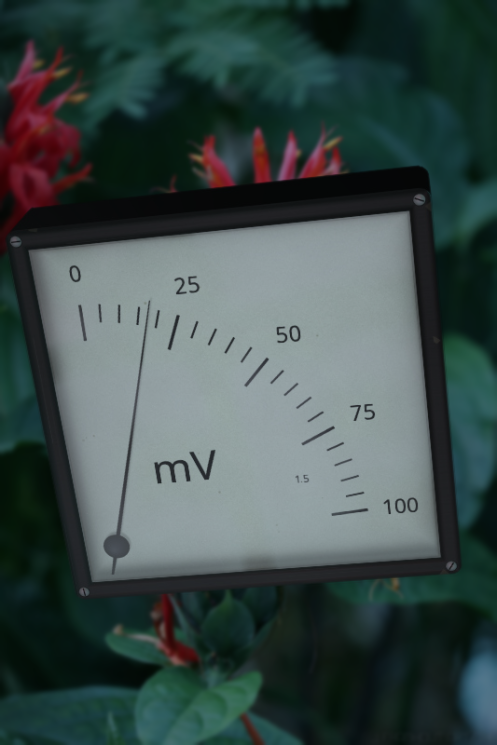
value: **17.5** mV
